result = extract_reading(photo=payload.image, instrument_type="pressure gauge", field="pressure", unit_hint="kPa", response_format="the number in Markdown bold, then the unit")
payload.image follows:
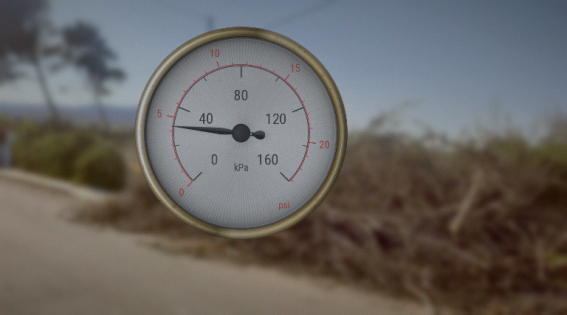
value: **30** kPa
